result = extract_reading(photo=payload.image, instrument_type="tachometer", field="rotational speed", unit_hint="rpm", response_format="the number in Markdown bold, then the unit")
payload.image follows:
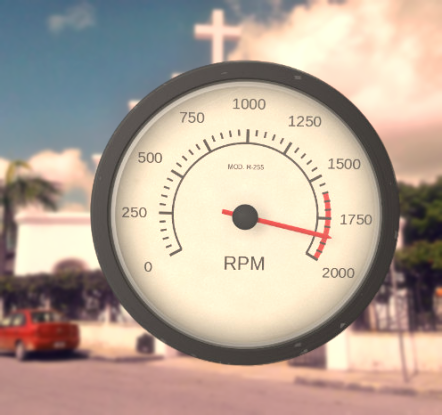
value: **1850** rpm
